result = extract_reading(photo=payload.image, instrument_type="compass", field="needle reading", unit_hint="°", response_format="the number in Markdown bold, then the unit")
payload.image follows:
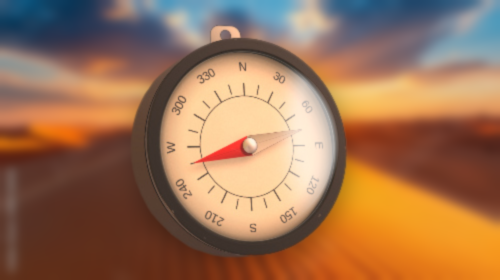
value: **255** °
